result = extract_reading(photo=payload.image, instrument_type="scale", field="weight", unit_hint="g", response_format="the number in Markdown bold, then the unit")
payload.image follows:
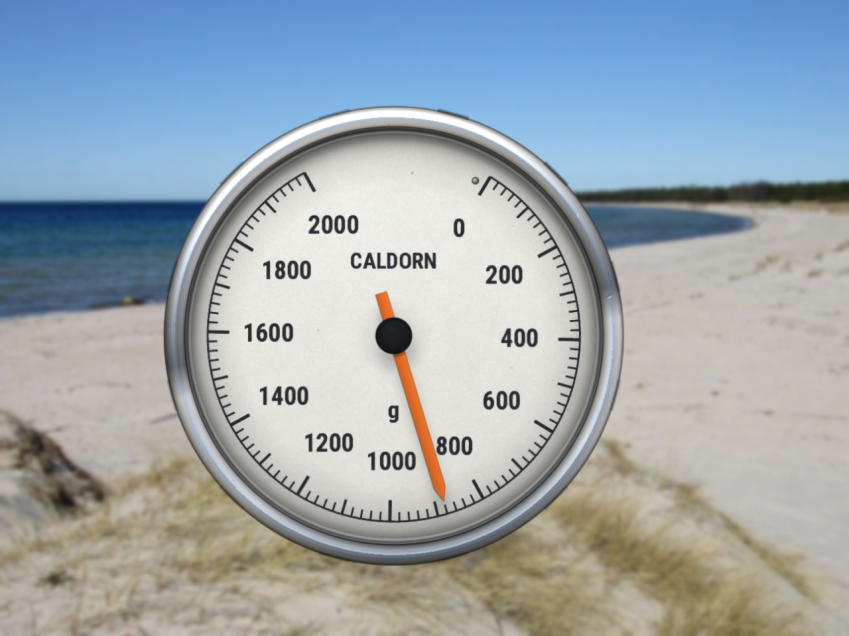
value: **880** g
